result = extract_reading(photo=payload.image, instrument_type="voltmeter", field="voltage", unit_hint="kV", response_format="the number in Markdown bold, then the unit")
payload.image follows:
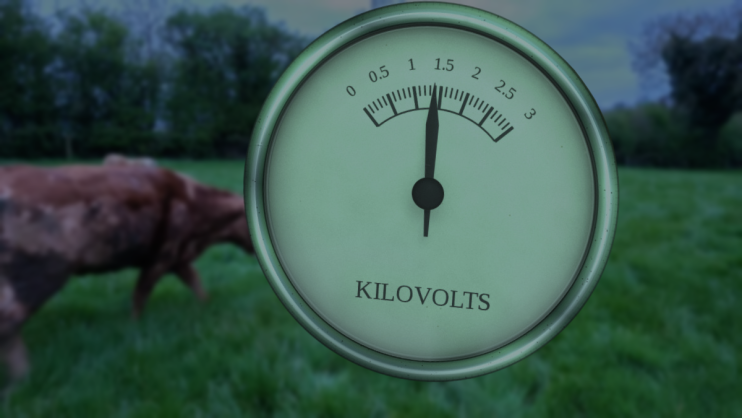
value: **1.4** kV
